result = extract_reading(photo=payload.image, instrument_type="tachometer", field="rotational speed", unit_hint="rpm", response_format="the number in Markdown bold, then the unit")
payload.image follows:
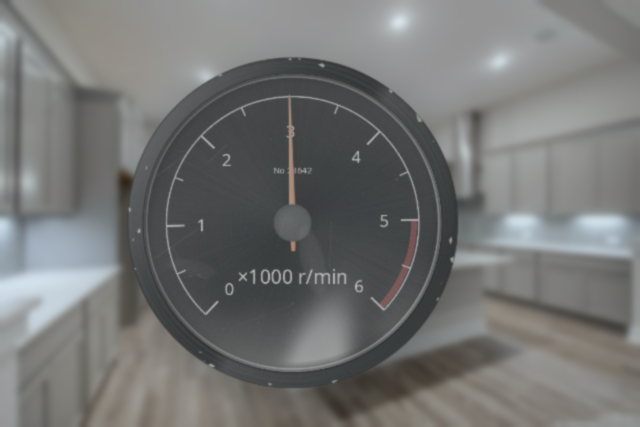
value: **3000** rpm
